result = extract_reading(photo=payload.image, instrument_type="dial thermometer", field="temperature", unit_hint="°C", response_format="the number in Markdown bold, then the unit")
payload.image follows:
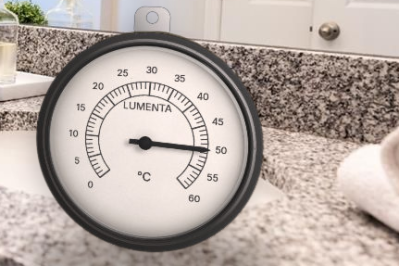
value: **50** °C
